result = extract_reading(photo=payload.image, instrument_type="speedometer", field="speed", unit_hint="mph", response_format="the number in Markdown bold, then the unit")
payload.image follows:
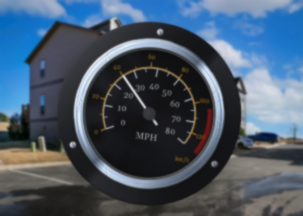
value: **25** mph
